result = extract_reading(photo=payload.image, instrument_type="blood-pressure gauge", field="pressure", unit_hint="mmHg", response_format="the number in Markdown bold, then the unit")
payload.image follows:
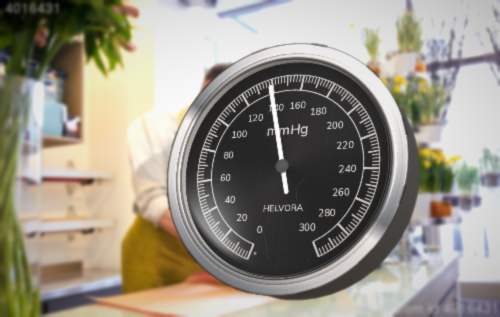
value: **140** mmHg
